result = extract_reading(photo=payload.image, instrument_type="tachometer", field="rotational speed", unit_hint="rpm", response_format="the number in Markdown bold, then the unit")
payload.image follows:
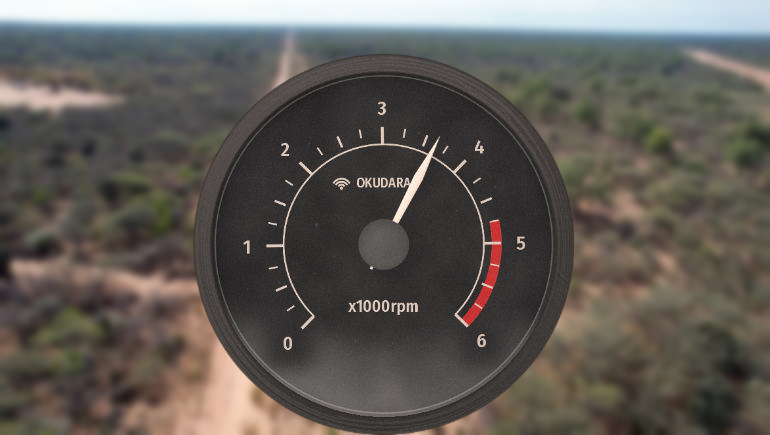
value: **3625** rpm
